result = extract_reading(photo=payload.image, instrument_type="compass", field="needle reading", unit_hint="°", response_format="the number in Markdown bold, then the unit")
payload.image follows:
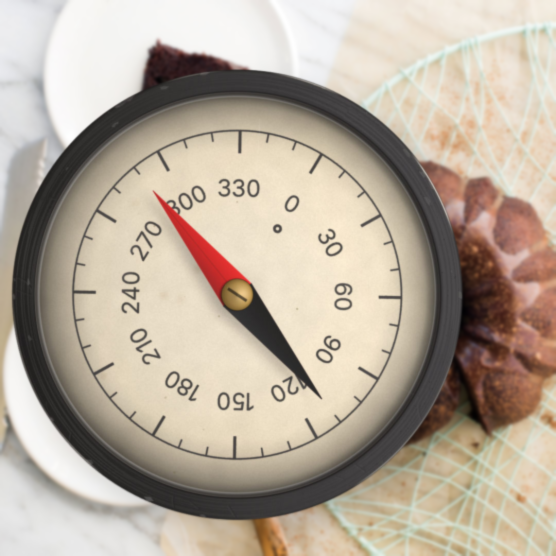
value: **290** °
